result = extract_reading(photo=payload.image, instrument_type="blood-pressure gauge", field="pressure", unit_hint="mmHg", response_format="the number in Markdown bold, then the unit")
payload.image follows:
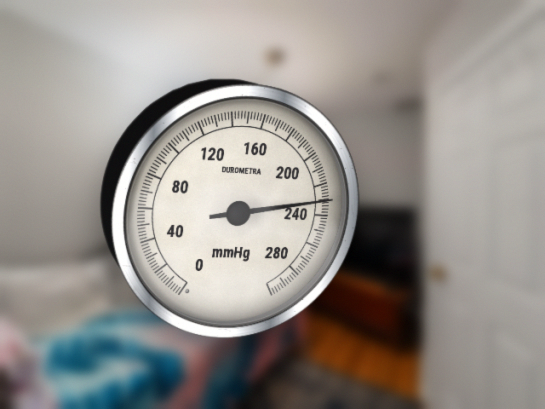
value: **230** mmHg
